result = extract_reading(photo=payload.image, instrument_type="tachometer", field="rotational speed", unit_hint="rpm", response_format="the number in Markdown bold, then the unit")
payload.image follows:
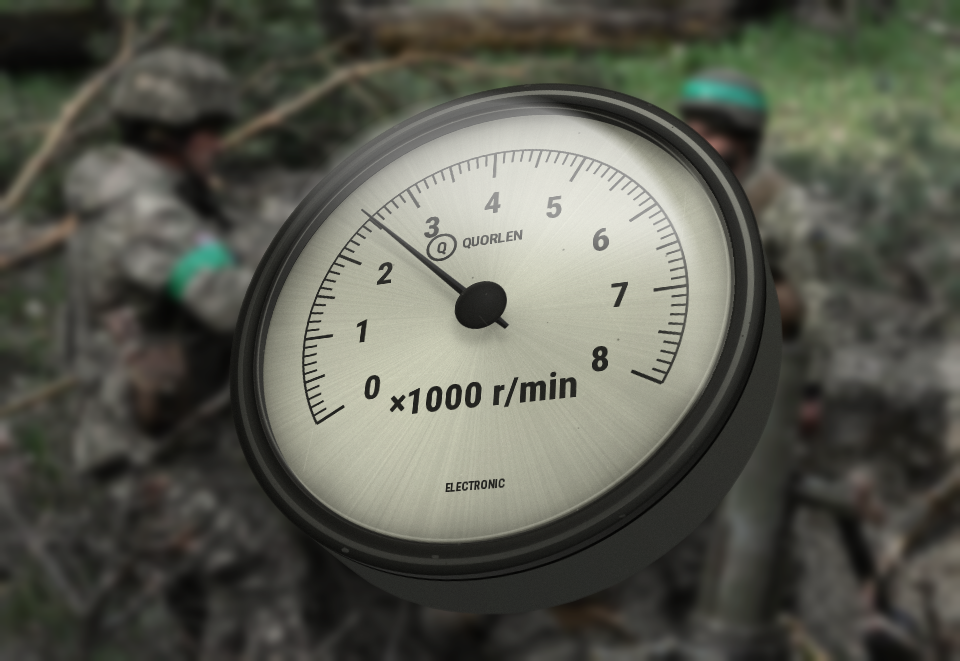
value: **2500** rpm
